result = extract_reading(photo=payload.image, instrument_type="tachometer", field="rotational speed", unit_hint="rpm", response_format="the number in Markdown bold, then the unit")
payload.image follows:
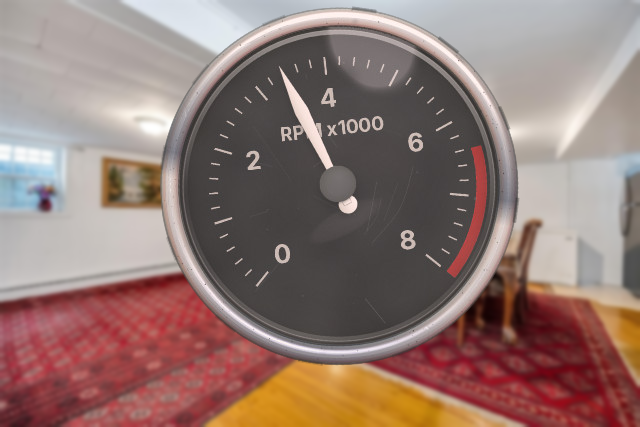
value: **3400** rpm
